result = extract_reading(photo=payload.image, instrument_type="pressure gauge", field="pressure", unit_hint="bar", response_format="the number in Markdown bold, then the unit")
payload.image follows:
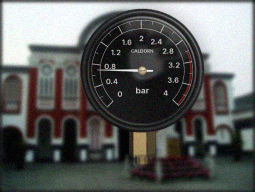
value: **0.7** bar
